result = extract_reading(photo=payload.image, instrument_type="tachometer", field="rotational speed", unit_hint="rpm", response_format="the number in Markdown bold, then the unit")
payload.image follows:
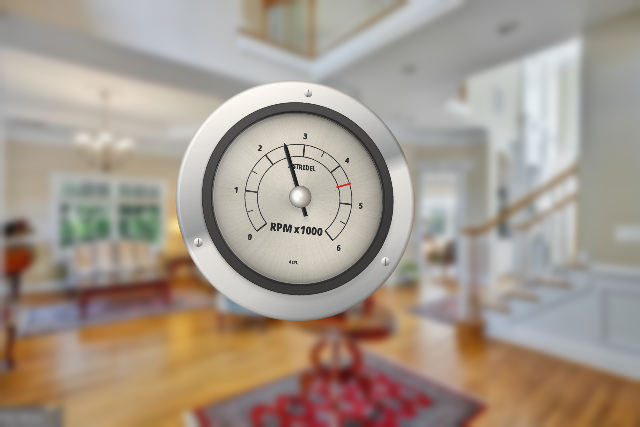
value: **2500** rpm
